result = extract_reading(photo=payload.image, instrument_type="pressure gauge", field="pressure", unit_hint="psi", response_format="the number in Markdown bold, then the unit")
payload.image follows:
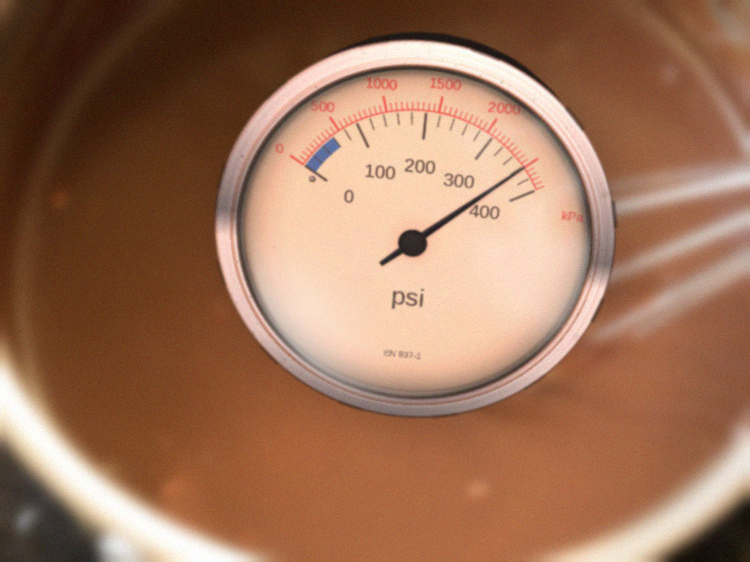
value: **360** psi
